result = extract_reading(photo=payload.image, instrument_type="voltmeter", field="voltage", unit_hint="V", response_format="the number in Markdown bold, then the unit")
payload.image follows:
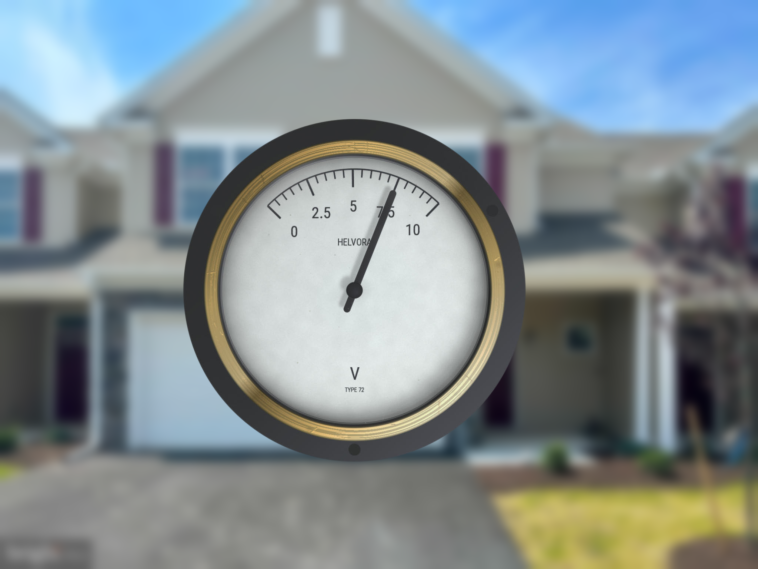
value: **7.5** V
